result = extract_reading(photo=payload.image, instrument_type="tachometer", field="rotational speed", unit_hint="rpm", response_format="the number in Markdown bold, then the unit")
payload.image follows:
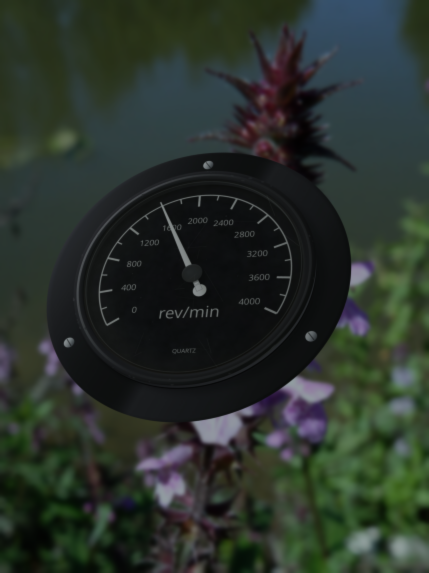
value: **1600** rpm
